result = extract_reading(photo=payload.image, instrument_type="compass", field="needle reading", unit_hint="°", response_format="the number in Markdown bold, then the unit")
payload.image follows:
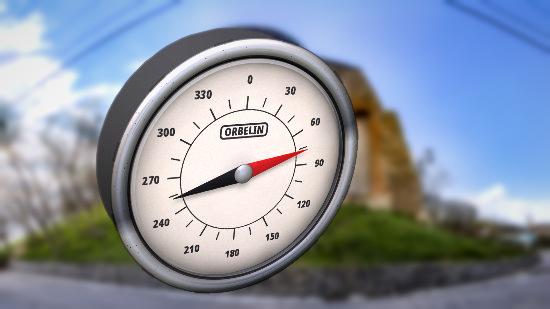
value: **75** °
